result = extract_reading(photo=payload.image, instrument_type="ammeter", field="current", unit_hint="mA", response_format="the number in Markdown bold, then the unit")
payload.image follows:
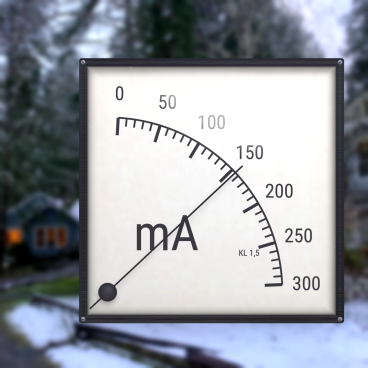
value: **155** mA
